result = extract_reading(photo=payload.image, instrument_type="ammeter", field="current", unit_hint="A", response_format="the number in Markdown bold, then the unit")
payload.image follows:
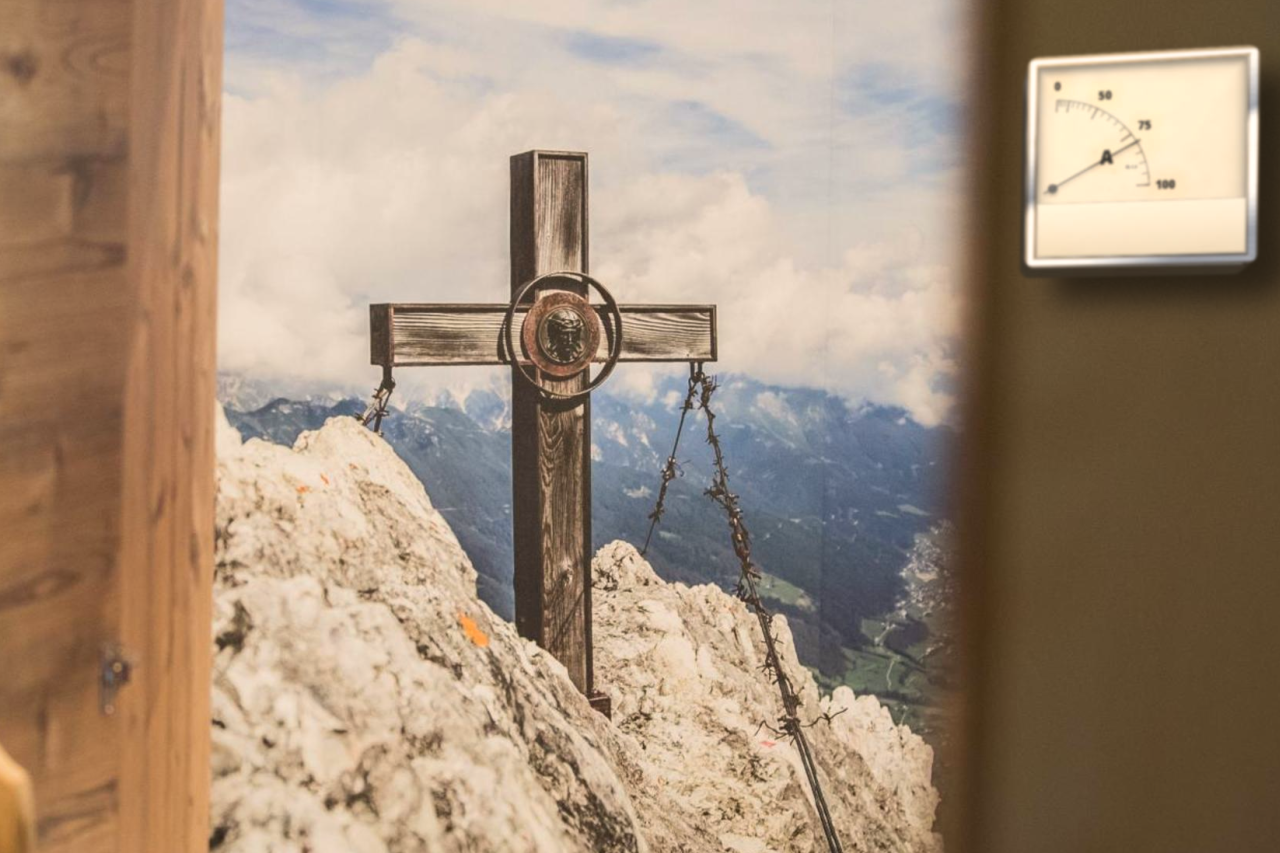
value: **80** A
